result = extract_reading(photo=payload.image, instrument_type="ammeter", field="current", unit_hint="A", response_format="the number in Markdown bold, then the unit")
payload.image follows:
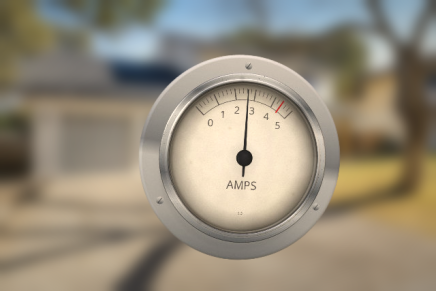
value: **2.6** A
